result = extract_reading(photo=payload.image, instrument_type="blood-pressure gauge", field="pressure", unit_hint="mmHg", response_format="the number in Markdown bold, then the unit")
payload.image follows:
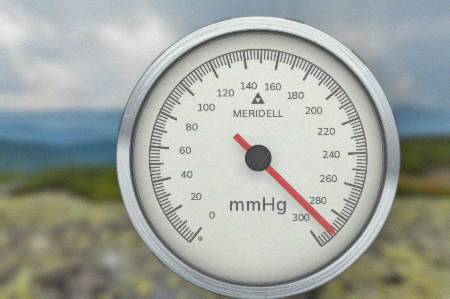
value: **290** mmHg
